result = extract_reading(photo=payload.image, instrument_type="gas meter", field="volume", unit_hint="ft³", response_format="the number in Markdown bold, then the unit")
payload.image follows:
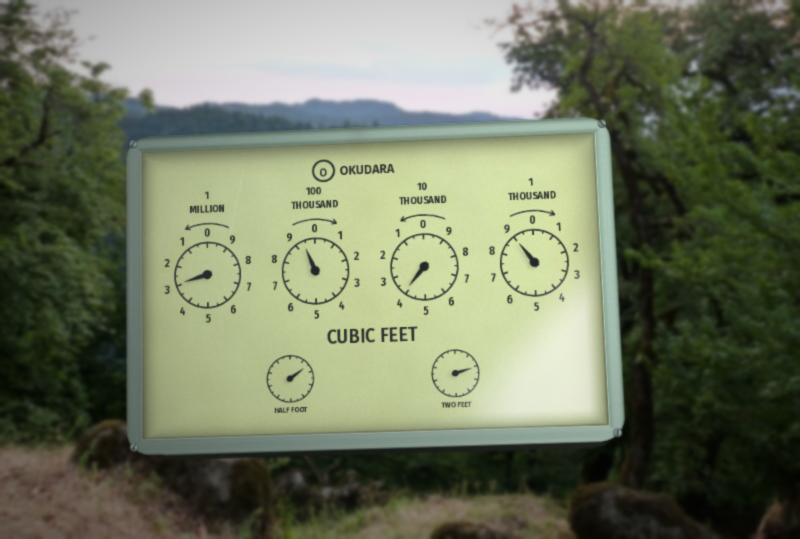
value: **293900** ft³
